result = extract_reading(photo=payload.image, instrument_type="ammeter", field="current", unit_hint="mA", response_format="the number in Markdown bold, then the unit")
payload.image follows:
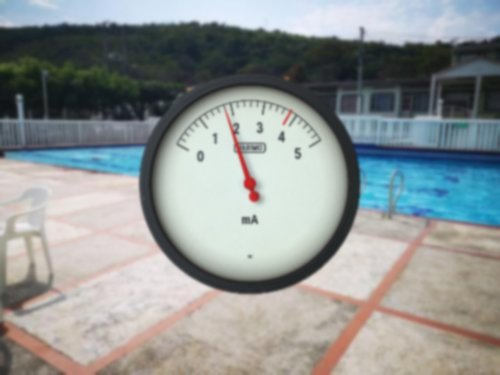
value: **1.8** mA
